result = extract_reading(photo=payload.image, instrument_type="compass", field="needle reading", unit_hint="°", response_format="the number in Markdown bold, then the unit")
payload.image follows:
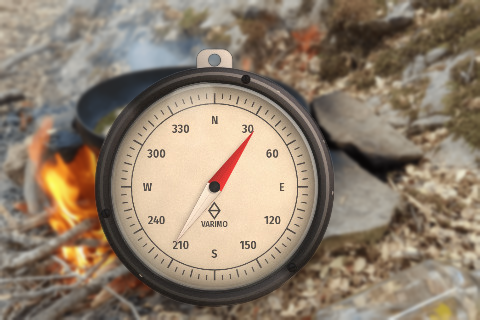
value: **35** °
